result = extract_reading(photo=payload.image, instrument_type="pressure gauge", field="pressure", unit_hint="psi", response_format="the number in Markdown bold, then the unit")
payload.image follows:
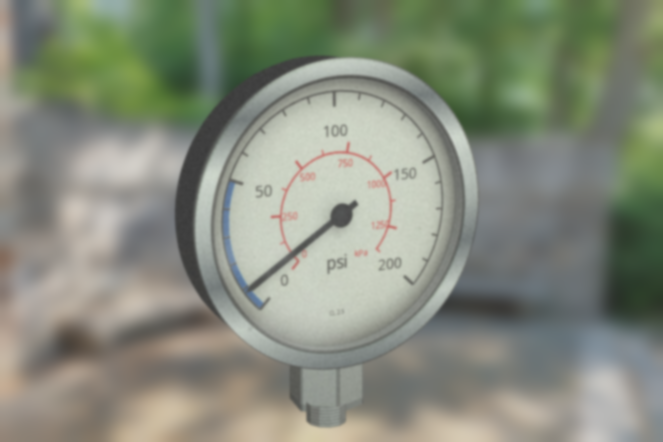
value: **10** psi
